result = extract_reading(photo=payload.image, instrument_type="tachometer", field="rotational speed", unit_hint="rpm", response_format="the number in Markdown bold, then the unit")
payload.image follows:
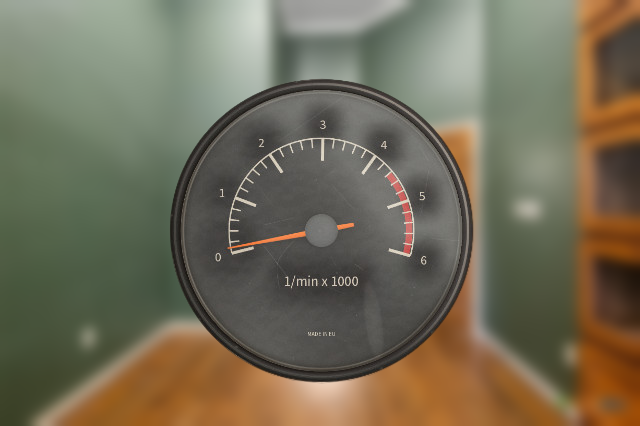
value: **100** rpm
